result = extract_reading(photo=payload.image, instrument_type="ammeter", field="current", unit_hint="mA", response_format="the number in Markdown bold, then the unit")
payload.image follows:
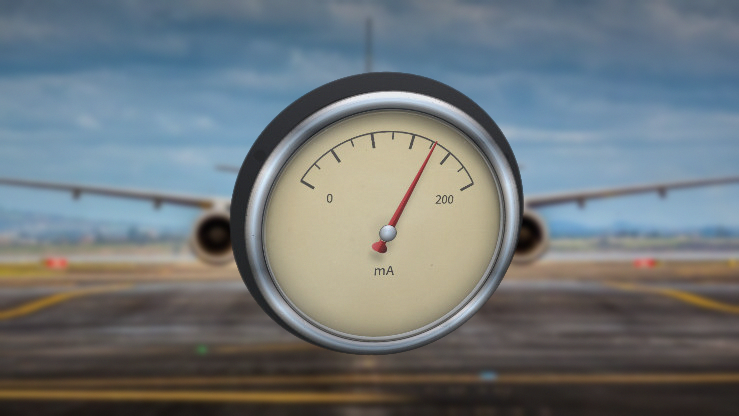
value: **140** mA
